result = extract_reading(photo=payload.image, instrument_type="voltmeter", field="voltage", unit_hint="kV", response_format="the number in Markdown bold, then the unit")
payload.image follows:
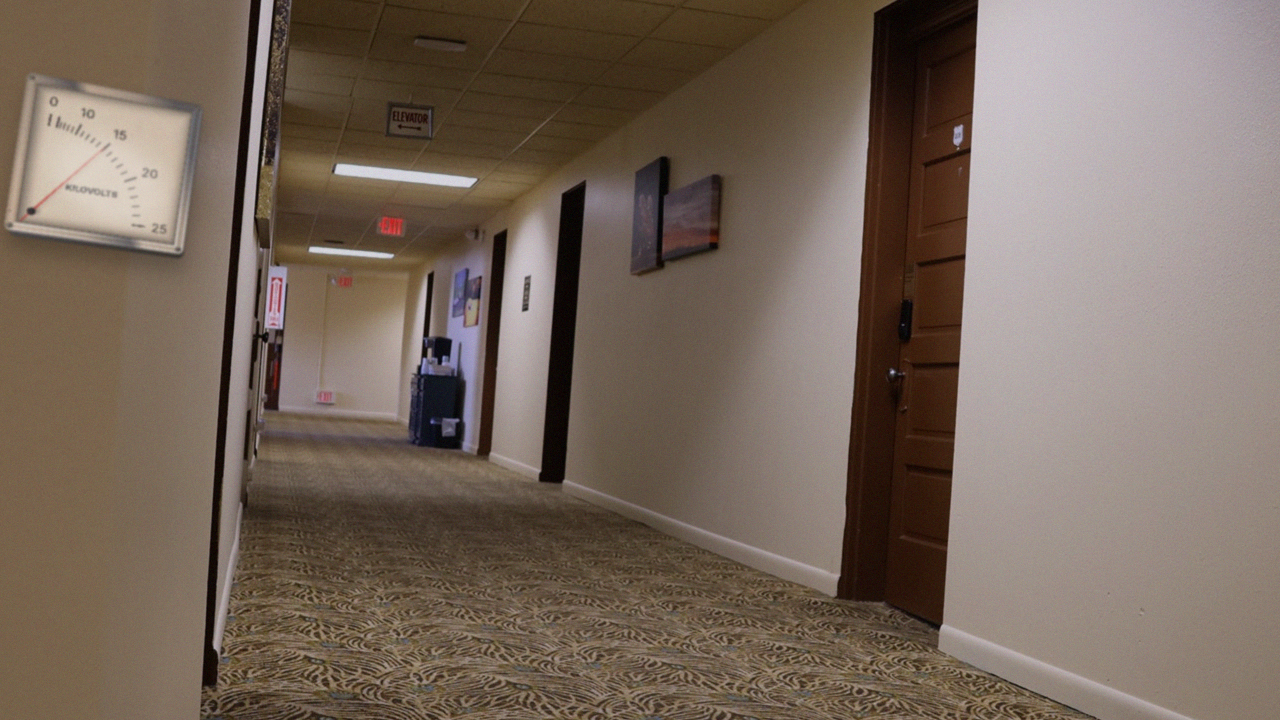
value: **15** kV
